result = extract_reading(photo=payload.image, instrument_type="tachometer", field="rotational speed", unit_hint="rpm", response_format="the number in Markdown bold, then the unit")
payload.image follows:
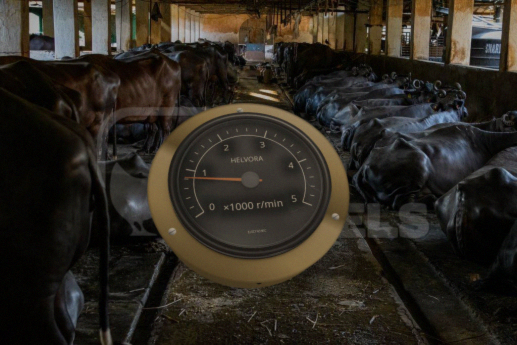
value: **800** rpm
